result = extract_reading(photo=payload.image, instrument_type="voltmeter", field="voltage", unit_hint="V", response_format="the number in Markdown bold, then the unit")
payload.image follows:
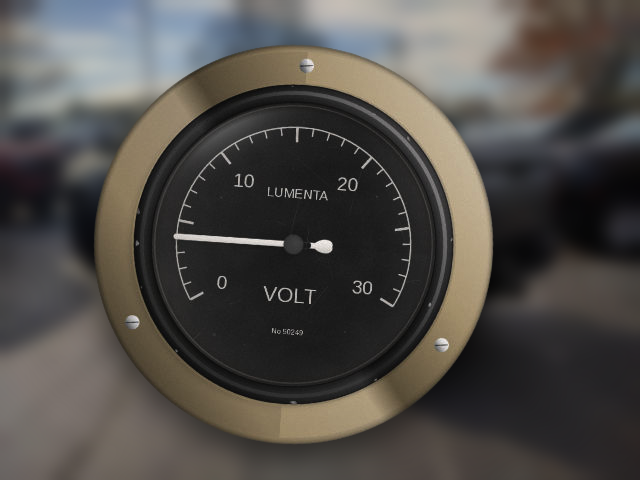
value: **4** V
